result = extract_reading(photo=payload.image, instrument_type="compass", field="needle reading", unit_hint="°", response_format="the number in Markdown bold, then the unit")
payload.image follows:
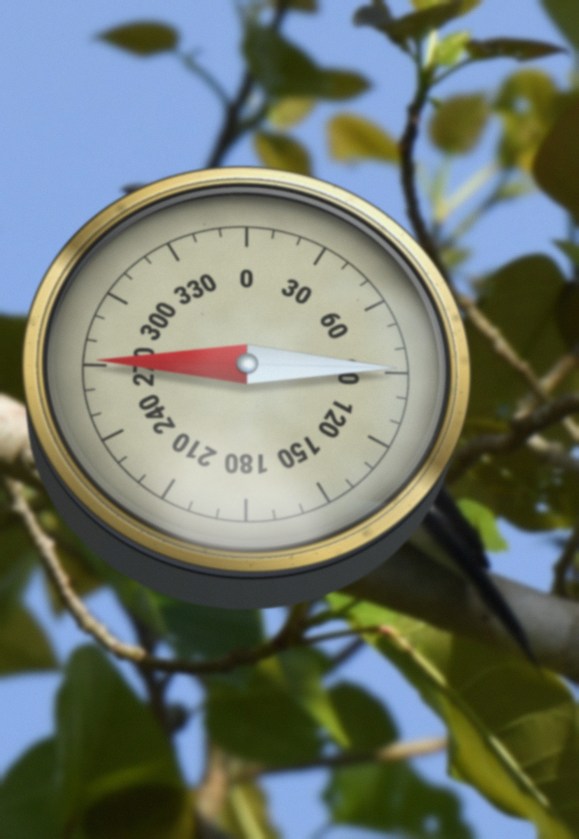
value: **270** °
